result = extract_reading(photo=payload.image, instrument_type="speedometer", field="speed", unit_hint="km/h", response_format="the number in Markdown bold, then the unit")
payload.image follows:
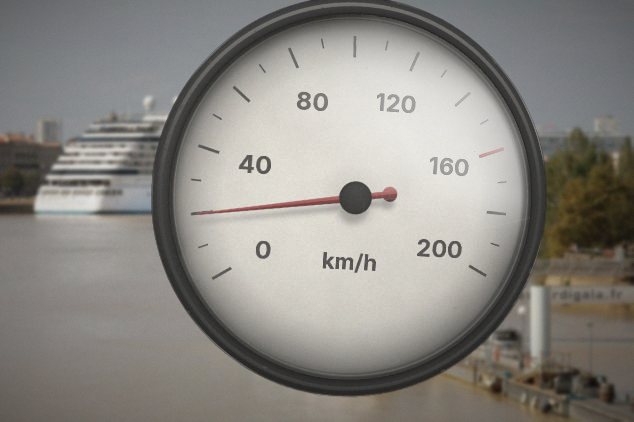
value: **20** km/h
